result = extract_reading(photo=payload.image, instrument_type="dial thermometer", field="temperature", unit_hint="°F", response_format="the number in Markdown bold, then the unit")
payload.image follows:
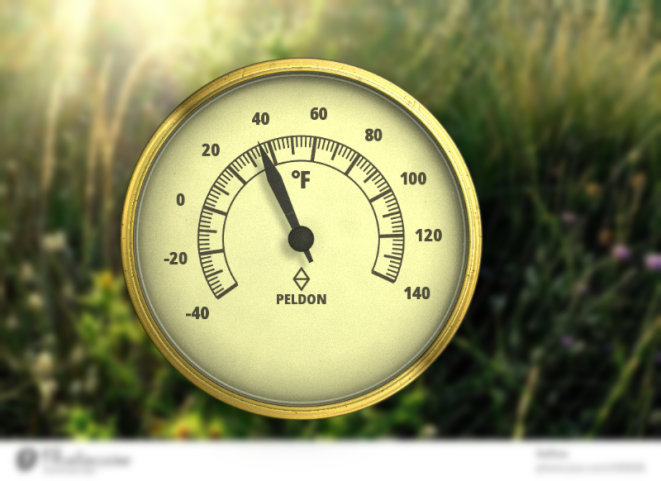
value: **36** °F
